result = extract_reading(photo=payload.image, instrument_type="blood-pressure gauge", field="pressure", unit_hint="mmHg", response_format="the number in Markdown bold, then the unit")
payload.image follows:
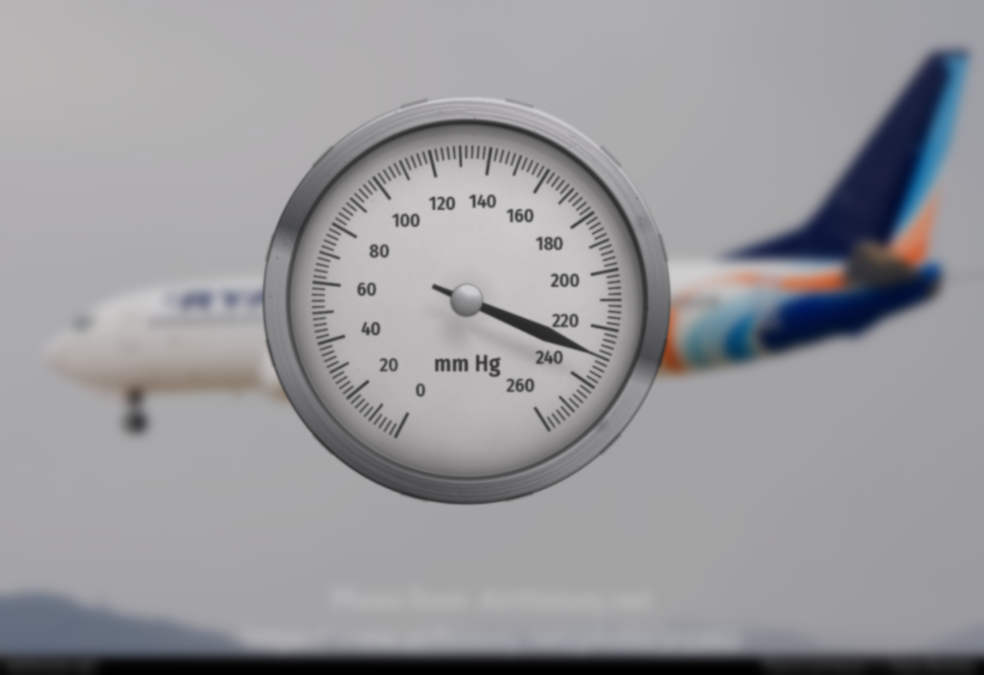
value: **230** mmHg
